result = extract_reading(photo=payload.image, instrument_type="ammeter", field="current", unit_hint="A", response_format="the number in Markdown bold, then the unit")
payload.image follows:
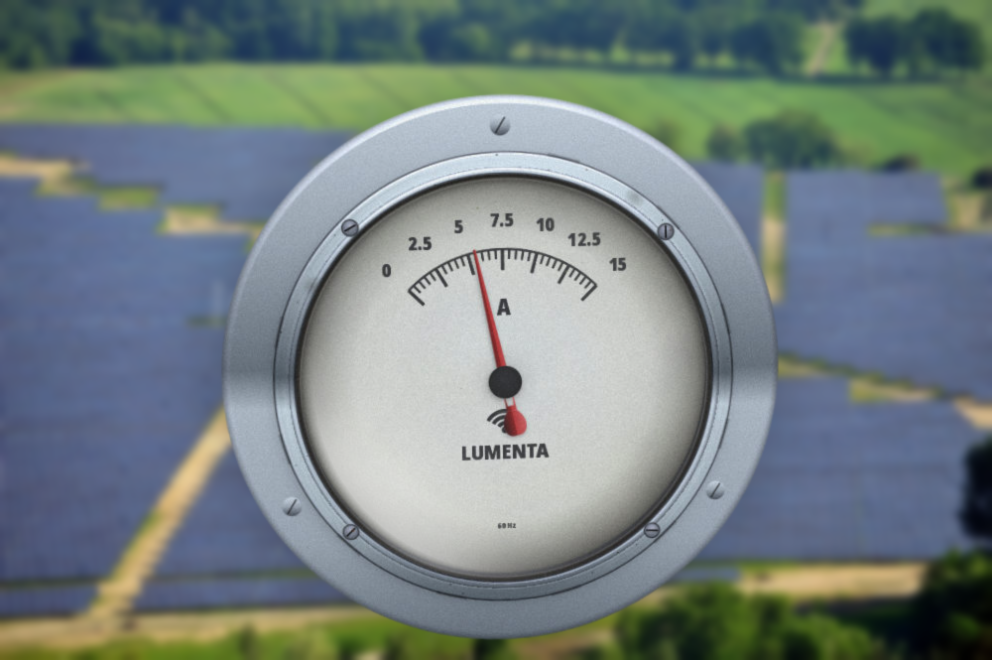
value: **5.5** A
